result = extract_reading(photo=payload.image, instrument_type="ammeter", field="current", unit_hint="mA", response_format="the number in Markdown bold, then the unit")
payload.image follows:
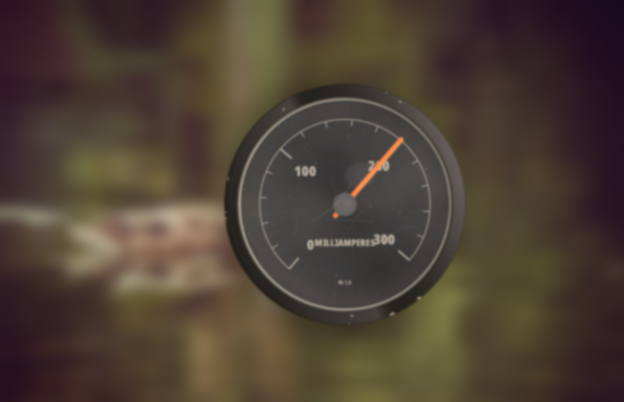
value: **200** mA
